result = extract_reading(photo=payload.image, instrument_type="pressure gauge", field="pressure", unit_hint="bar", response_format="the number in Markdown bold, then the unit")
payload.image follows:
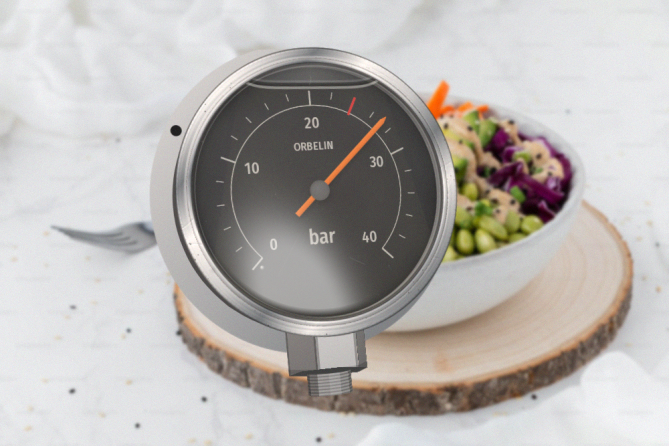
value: **27** bar
